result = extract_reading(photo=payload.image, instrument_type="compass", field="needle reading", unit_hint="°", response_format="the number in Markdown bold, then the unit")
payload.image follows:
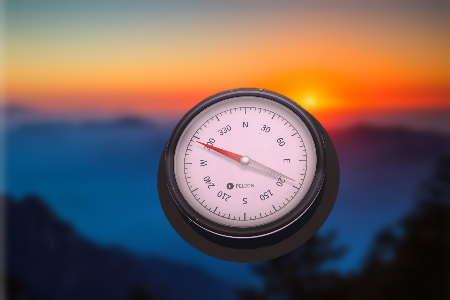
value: **295** °
